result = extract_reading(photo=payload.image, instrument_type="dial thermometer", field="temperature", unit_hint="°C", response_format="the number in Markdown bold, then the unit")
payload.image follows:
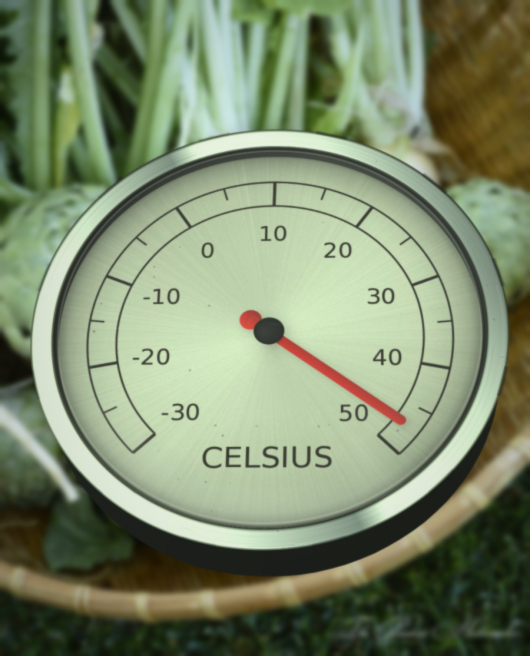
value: **47.5** °C
